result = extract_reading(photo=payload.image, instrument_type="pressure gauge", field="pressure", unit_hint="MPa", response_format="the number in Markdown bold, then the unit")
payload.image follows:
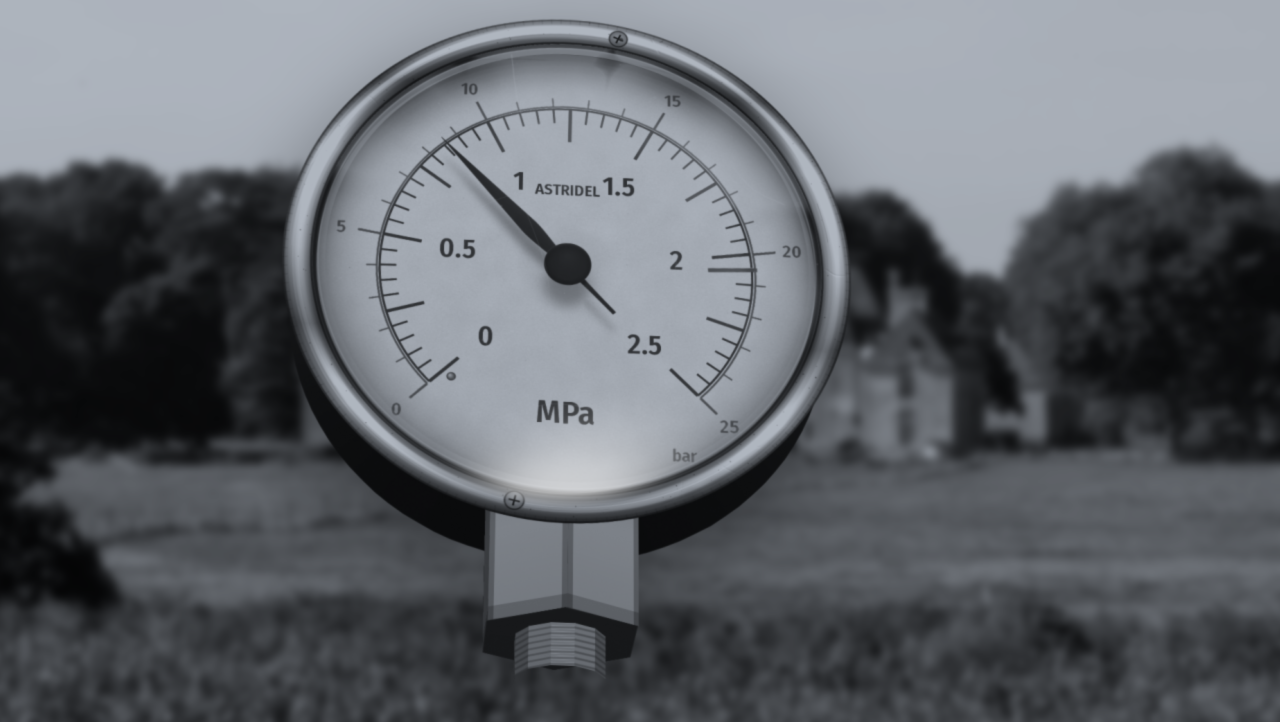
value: **0.85** MPa
